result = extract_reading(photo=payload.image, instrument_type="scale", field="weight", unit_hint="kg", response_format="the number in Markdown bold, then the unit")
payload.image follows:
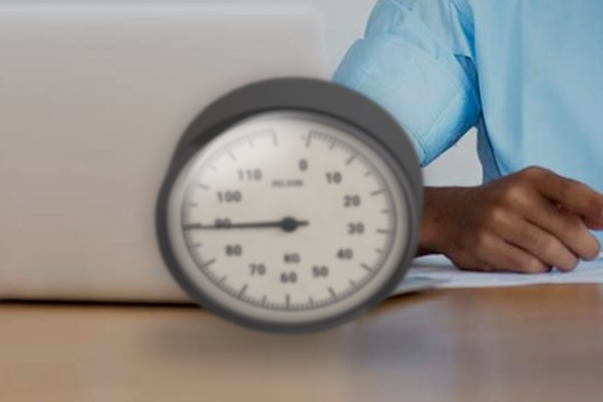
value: **90** kg
